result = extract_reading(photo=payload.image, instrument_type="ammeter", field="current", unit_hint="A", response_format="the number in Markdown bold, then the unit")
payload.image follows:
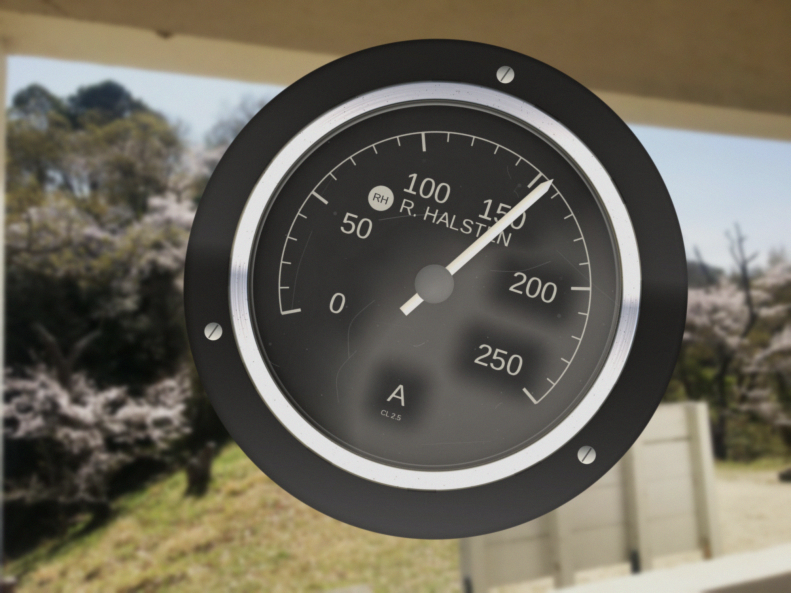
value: **155** A
